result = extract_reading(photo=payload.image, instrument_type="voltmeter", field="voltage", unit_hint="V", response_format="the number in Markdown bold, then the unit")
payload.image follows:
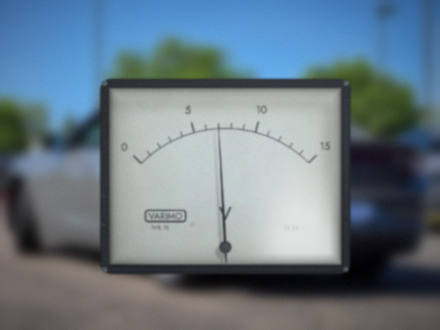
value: **7** V
